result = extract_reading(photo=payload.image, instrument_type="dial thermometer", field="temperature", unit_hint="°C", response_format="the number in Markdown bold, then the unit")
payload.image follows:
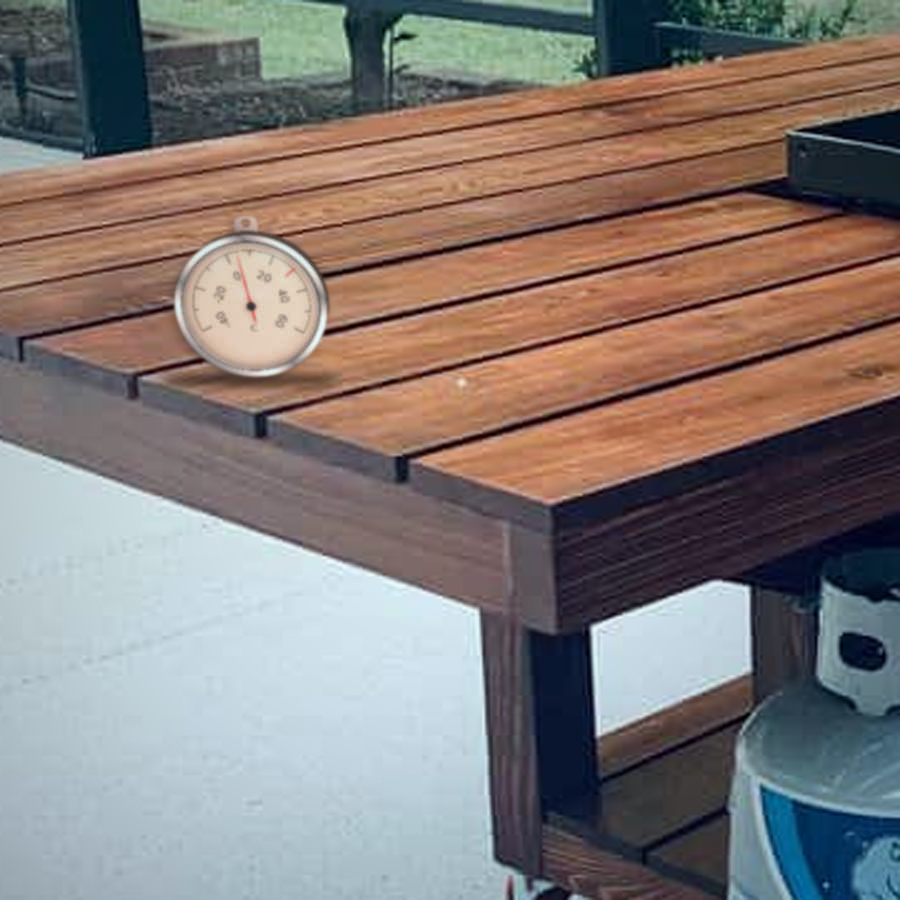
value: **5** °C
